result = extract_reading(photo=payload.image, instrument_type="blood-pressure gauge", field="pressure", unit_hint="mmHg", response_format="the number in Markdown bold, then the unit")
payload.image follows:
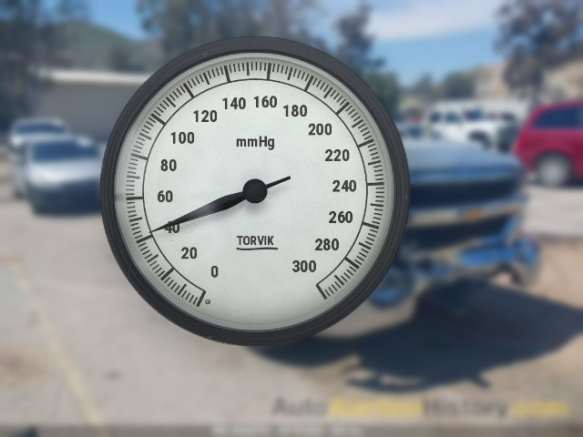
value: **42** mmHg
